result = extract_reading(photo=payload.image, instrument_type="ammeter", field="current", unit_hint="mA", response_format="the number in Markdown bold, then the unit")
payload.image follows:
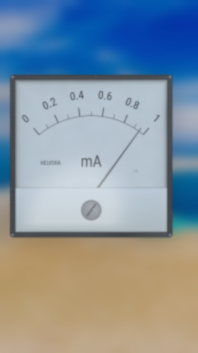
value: **0.95** mA
